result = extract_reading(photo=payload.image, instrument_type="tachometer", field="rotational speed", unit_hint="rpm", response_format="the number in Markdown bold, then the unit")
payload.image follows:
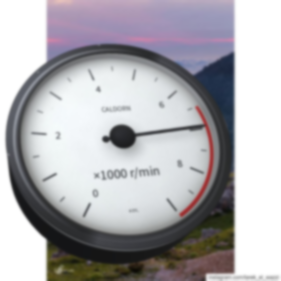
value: **7000** rpm
